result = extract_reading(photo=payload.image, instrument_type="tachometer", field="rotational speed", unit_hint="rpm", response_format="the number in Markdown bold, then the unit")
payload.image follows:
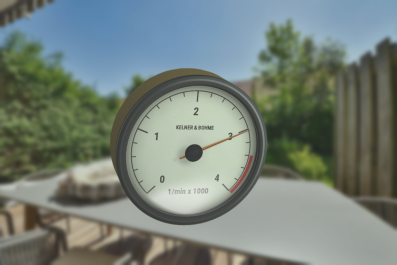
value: **3000** rpm
